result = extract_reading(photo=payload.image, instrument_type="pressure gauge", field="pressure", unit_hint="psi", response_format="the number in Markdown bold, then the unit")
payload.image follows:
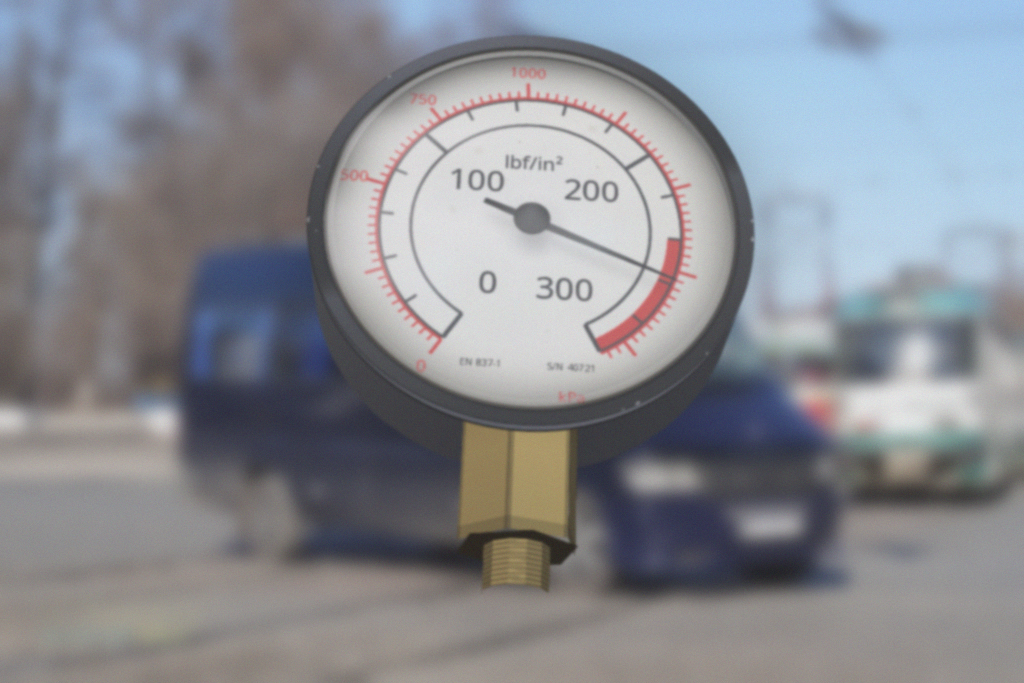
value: **260** psi
